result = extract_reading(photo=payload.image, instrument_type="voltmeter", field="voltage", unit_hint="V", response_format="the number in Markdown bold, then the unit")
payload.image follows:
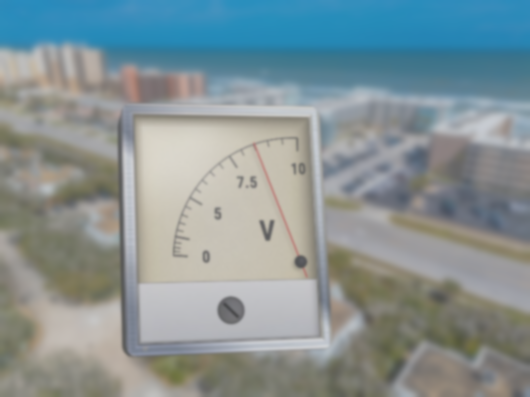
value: **8.5** V
